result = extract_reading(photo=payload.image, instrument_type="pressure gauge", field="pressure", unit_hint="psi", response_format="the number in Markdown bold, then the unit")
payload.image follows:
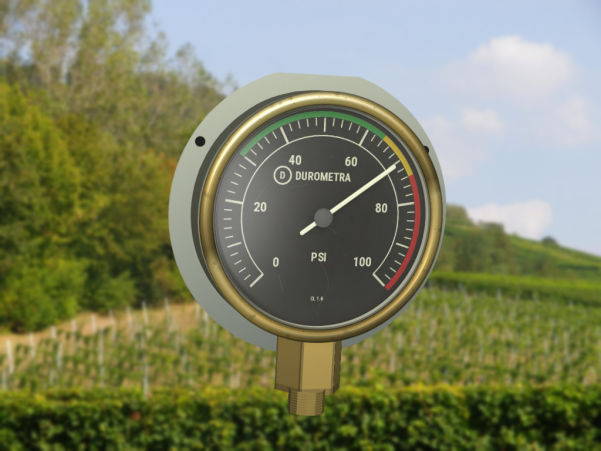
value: **70** psi
